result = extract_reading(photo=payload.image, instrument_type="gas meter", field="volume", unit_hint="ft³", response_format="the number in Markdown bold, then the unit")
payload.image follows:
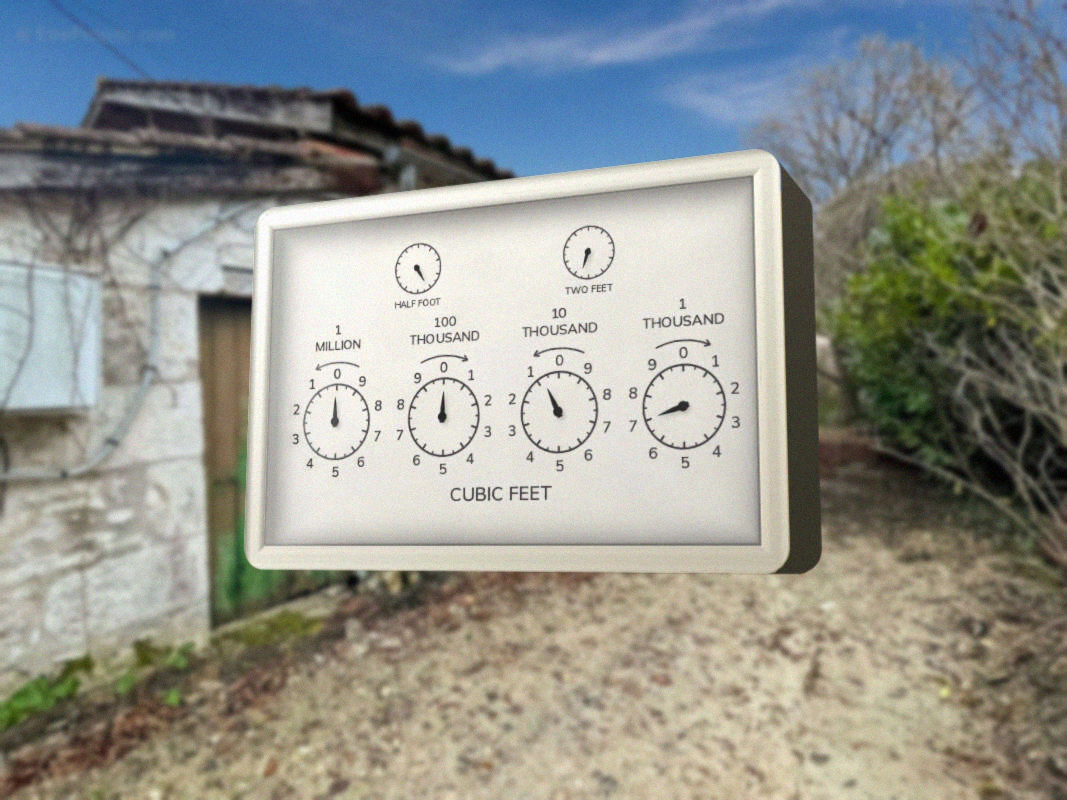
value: **700** ft³
